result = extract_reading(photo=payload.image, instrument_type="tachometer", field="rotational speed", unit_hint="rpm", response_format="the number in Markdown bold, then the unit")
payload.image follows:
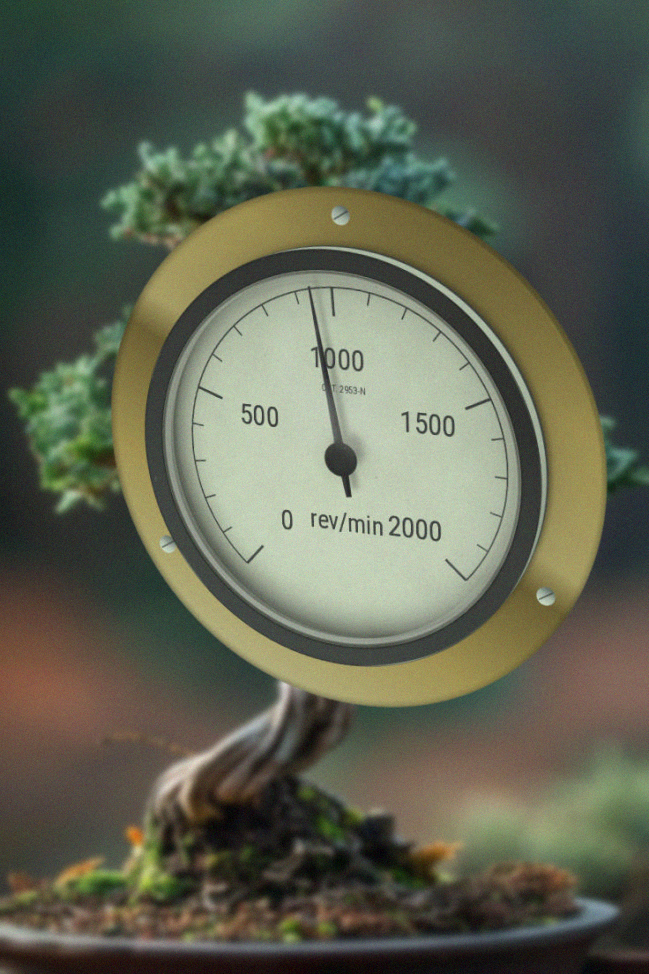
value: **950** rpm
